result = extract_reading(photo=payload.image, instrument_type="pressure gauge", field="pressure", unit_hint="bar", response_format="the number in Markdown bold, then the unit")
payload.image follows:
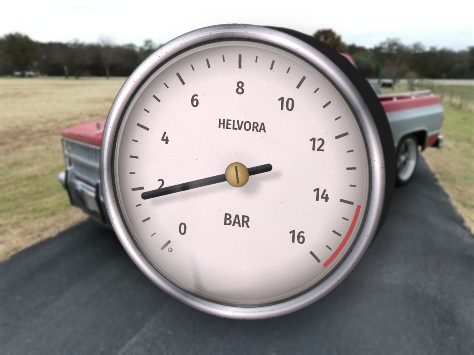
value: **1.75** bar
